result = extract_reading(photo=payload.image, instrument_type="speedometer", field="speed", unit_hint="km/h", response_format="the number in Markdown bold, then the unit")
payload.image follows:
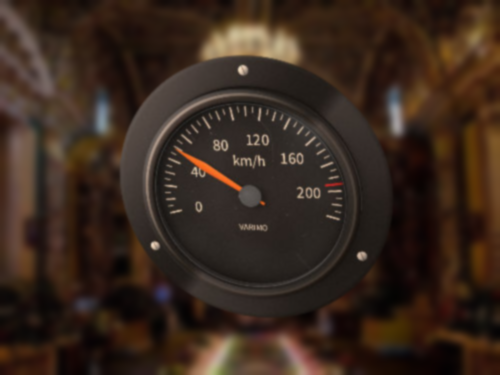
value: **50** km/h
